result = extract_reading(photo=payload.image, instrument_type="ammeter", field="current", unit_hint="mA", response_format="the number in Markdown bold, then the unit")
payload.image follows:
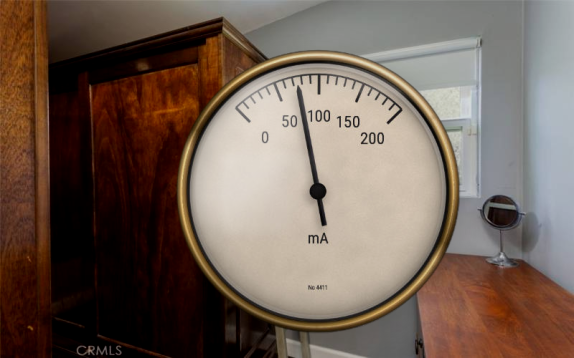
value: **75** mA
